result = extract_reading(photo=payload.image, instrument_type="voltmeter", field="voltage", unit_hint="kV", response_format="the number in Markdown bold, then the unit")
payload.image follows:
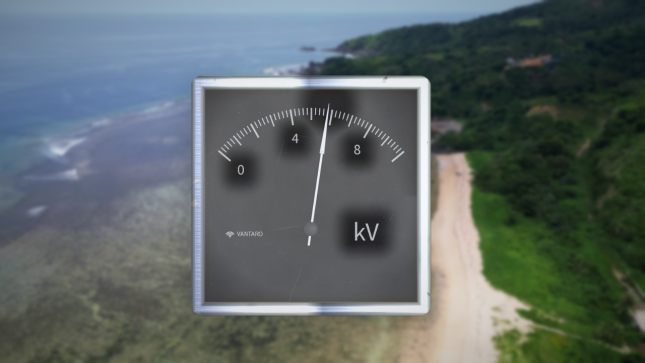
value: **5.8** kV
